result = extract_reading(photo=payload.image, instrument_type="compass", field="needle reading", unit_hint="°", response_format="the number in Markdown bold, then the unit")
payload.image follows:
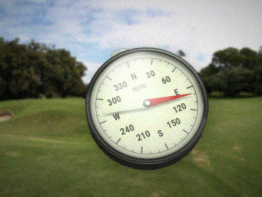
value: **100** °
